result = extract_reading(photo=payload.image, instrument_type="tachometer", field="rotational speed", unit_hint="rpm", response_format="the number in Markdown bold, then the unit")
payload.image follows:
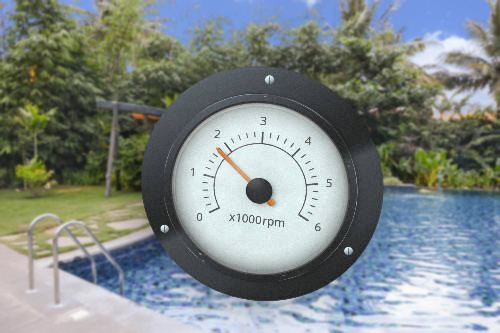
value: **1800** rpm
